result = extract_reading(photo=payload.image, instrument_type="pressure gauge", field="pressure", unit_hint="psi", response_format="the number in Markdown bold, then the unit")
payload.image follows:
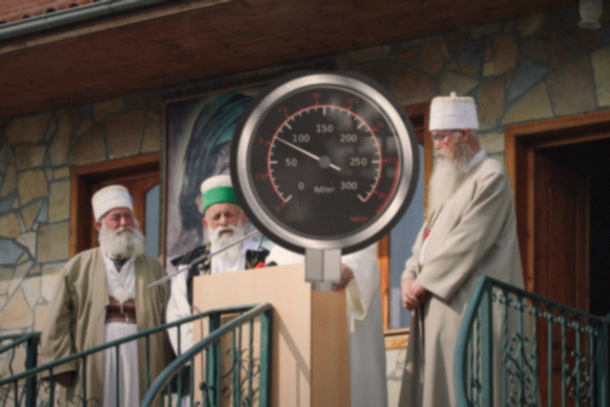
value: **80** psi
